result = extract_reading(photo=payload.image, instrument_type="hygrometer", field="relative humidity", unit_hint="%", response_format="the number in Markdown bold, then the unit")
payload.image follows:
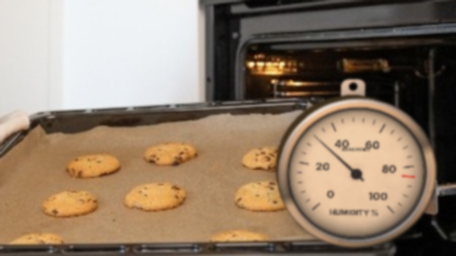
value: **32** %
